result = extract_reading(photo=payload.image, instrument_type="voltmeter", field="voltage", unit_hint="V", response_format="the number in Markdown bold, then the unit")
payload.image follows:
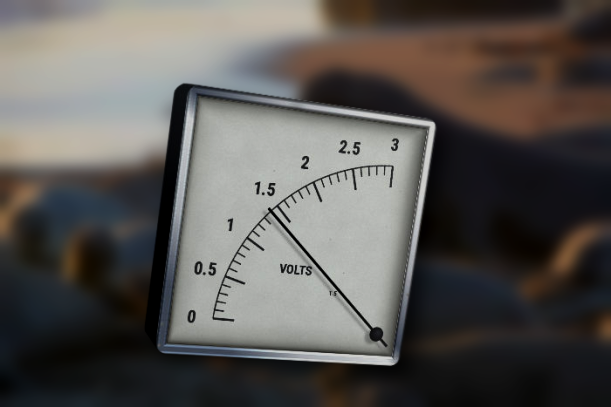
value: **1.4** V
